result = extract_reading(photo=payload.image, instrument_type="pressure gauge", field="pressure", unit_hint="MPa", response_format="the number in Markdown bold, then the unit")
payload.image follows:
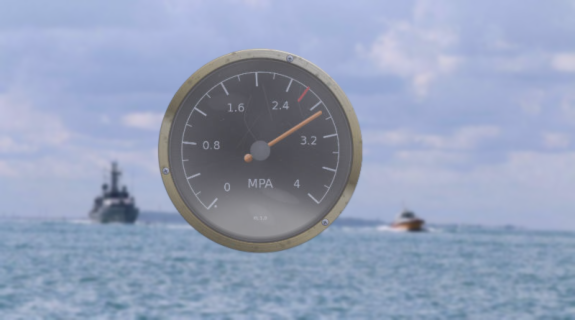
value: **2.9** MPa
